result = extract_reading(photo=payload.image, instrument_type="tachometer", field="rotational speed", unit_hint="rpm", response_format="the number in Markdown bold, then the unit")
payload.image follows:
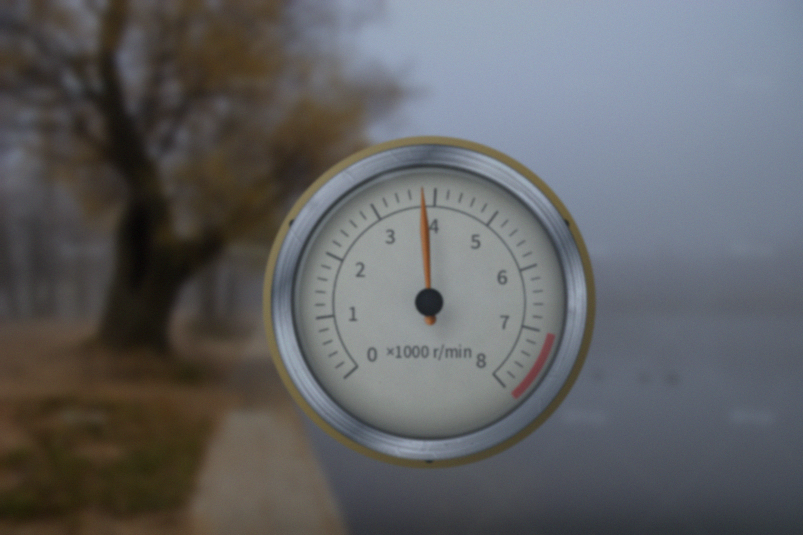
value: **3800** rpm
